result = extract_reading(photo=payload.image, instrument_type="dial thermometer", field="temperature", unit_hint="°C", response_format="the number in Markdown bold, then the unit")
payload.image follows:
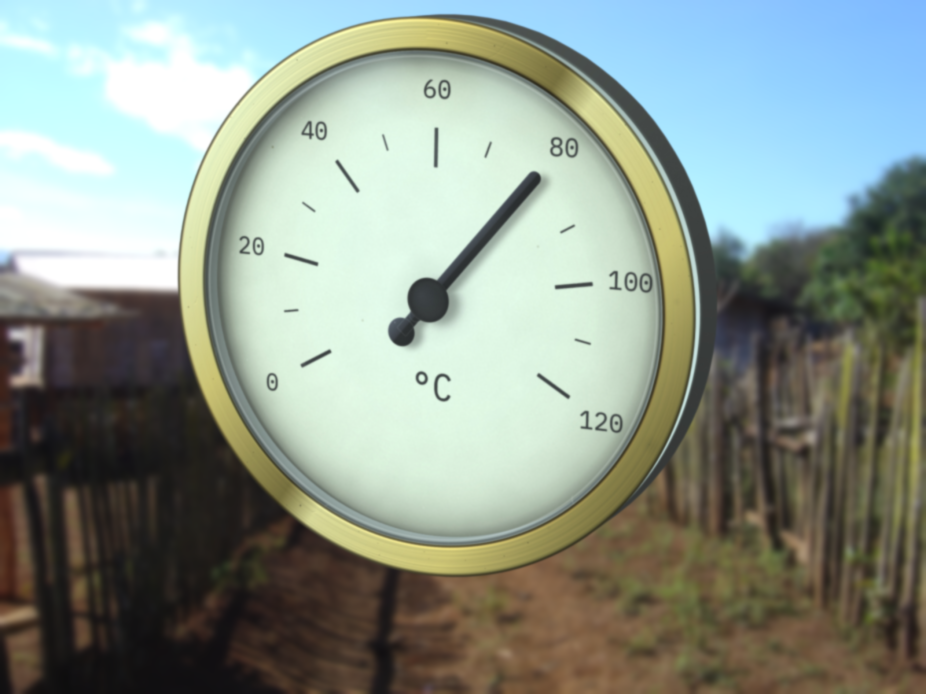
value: **80** °C
